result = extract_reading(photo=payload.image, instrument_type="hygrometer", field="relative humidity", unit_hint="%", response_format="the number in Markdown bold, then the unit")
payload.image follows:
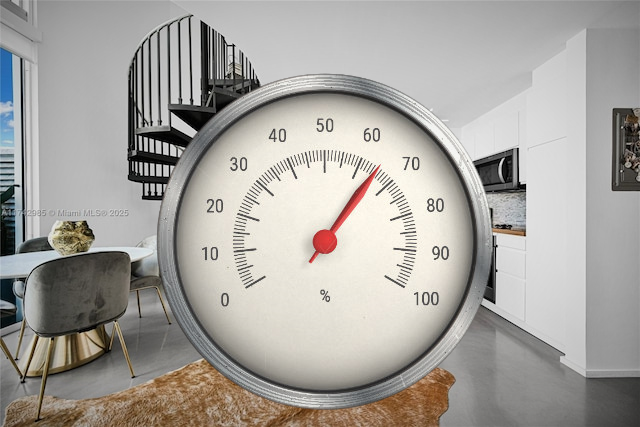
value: **65** %
